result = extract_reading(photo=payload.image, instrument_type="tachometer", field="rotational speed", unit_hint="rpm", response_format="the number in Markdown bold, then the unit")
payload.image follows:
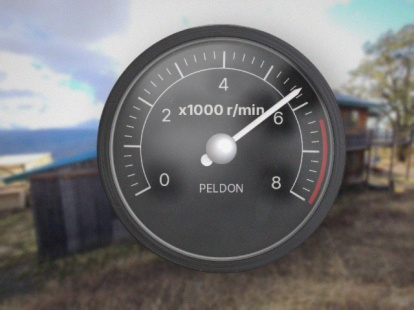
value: **5700** rpm
